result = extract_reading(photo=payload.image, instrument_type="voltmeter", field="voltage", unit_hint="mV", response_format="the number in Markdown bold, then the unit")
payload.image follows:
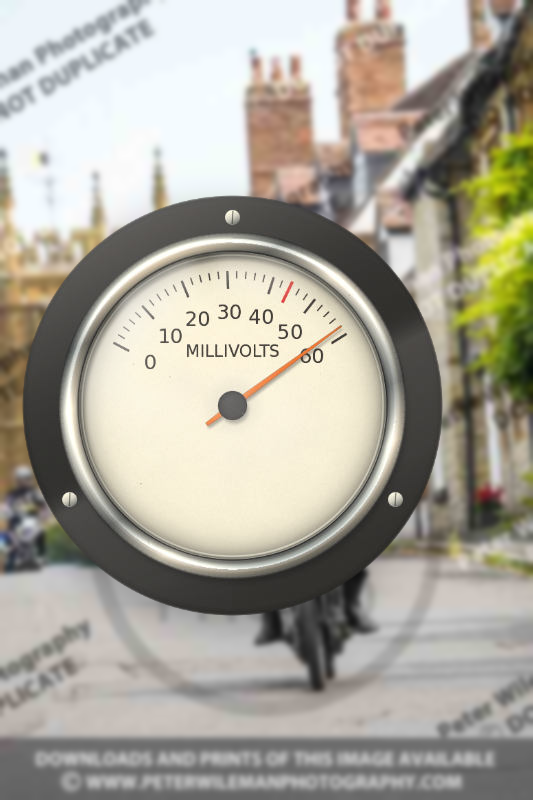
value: **58** mV
